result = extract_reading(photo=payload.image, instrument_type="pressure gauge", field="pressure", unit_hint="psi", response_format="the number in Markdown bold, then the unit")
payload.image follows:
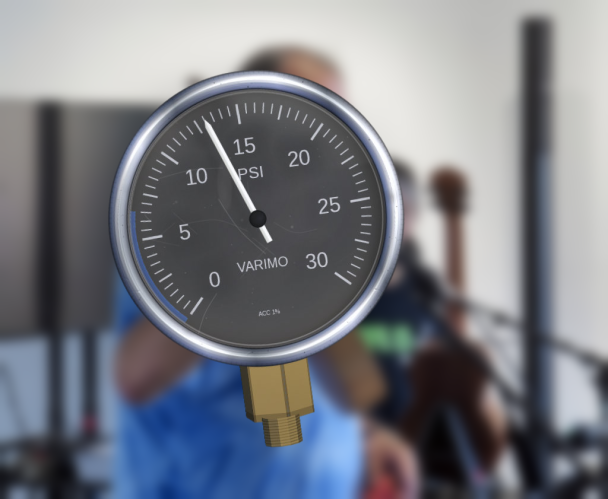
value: **13** psi
